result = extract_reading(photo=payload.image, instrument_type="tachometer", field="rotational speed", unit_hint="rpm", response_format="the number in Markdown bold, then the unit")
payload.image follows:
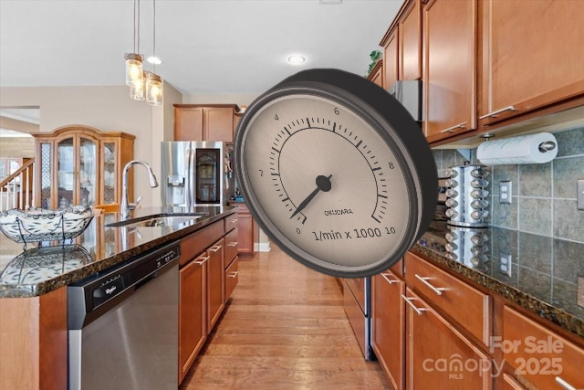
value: **400** rpm
